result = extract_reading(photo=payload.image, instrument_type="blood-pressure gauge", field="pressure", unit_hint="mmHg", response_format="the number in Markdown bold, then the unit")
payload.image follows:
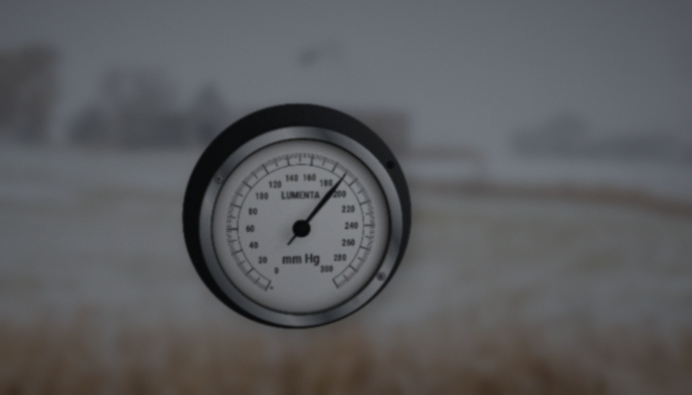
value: **190** mmHg
